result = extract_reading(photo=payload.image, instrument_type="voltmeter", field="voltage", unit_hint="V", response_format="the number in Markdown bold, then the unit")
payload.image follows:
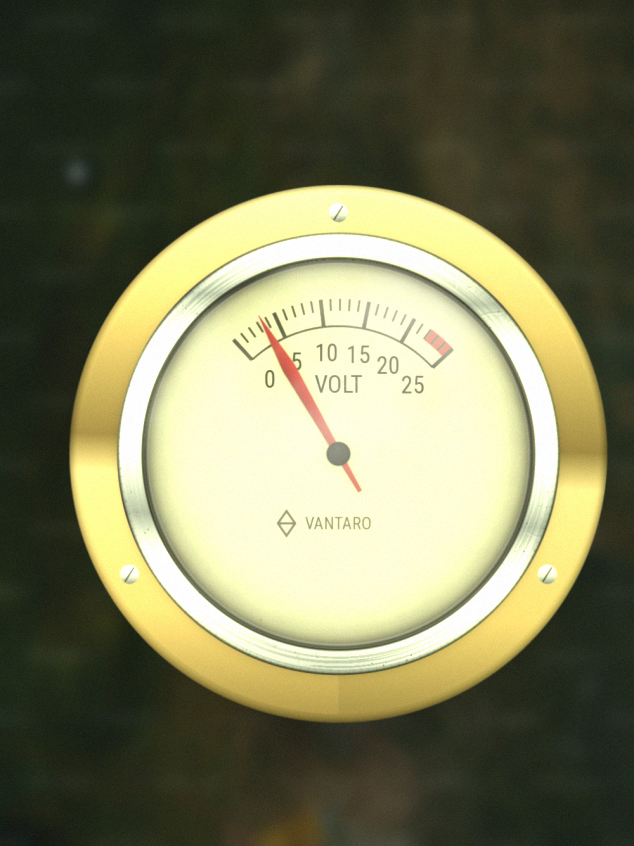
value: **3.5** V
